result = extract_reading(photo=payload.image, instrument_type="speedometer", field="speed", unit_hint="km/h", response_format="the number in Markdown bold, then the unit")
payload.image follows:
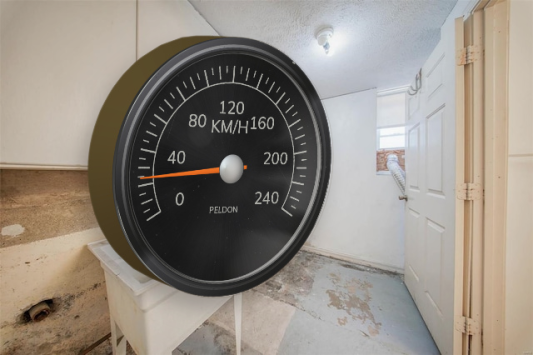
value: **25** km/h
